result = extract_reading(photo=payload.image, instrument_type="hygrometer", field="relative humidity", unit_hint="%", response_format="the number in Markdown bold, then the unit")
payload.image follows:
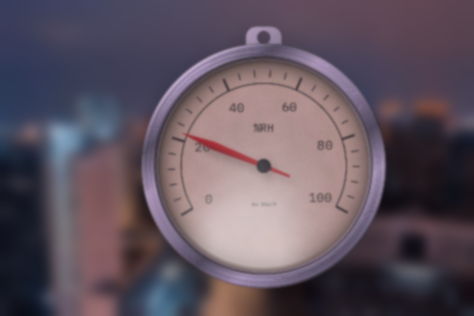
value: **22** %
